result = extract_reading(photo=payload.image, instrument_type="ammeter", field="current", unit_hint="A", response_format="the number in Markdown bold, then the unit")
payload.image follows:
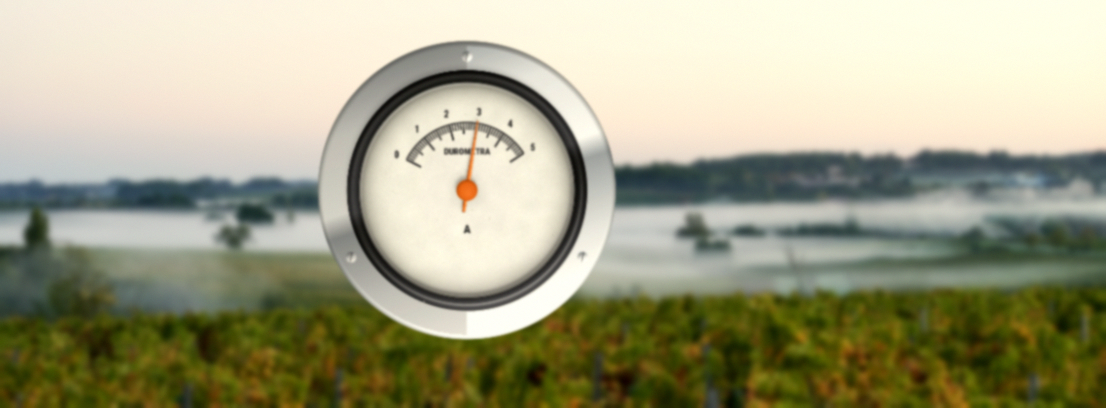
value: **3** A
